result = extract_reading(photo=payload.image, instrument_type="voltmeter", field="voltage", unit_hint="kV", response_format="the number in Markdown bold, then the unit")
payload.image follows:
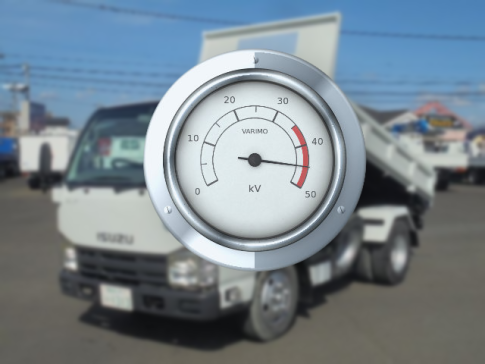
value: **45** kV
